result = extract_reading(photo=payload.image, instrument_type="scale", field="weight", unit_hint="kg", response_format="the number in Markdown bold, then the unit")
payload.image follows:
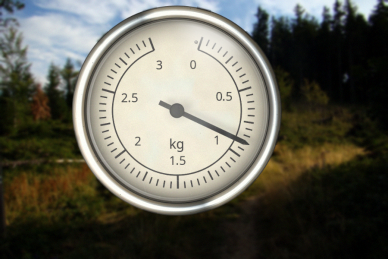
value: **0.9** kg
